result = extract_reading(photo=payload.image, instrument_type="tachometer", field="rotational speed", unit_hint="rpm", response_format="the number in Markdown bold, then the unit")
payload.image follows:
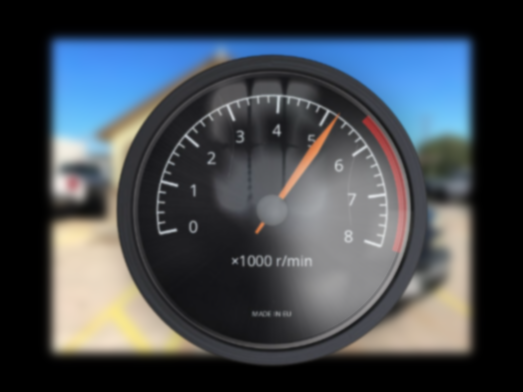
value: **5200** rpm
